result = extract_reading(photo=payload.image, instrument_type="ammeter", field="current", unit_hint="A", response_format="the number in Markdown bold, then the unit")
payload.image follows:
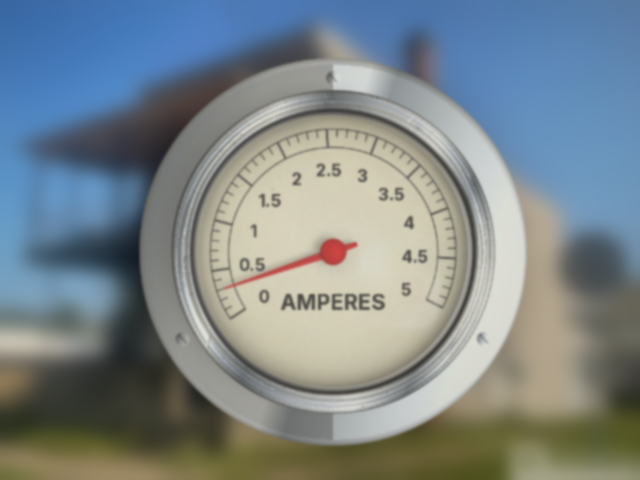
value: **0.3** A
